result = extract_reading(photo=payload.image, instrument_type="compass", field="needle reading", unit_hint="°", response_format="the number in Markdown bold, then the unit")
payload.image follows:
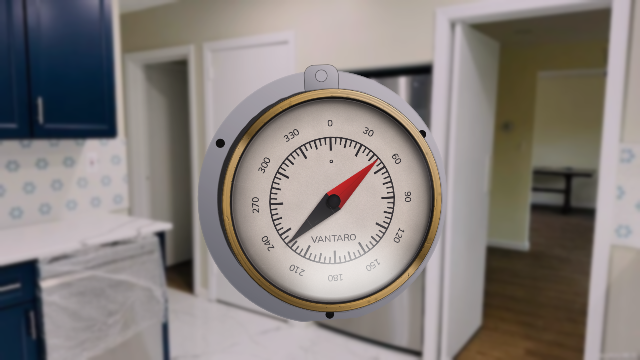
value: **50** °
